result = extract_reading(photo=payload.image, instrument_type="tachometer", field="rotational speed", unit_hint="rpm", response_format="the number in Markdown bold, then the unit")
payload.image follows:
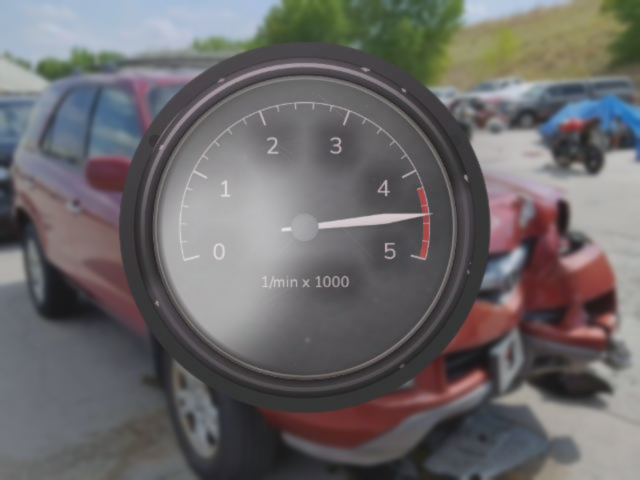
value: **4500** rpm
